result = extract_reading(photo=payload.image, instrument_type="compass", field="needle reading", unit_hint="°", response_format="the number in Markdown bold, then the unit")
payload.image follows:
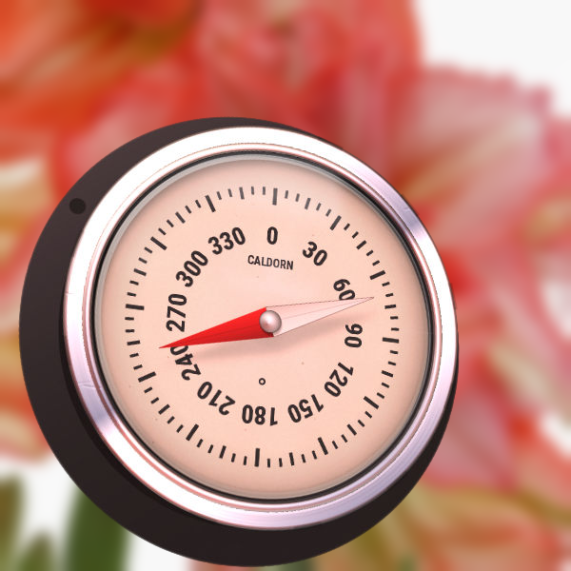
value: **250** °
